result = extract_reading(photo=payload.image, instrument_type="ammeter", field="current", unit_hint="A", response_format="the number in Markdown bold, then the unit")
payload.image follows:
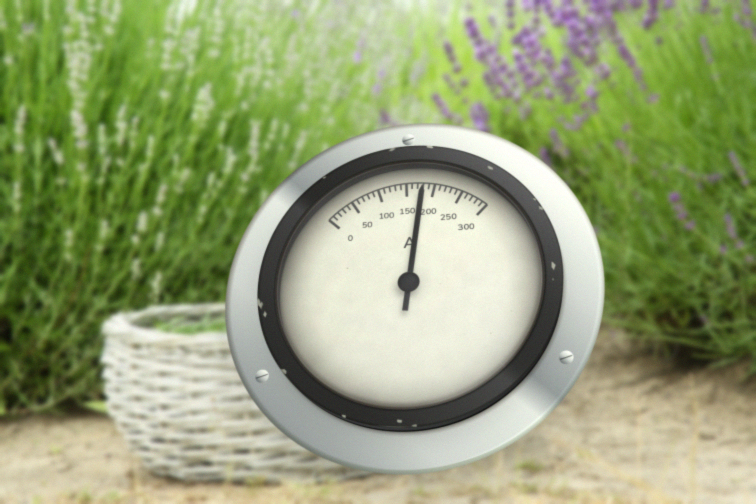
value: **180** A
